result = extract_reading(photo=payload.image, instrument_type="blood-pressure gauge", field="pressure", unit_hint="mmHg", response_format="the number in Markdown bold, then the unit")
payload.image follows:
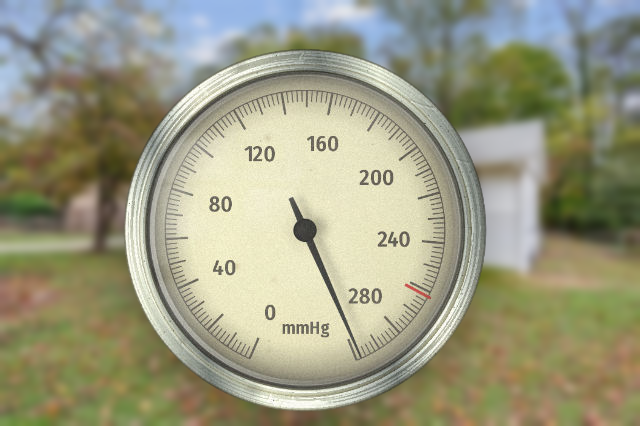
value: **298** mmHg
